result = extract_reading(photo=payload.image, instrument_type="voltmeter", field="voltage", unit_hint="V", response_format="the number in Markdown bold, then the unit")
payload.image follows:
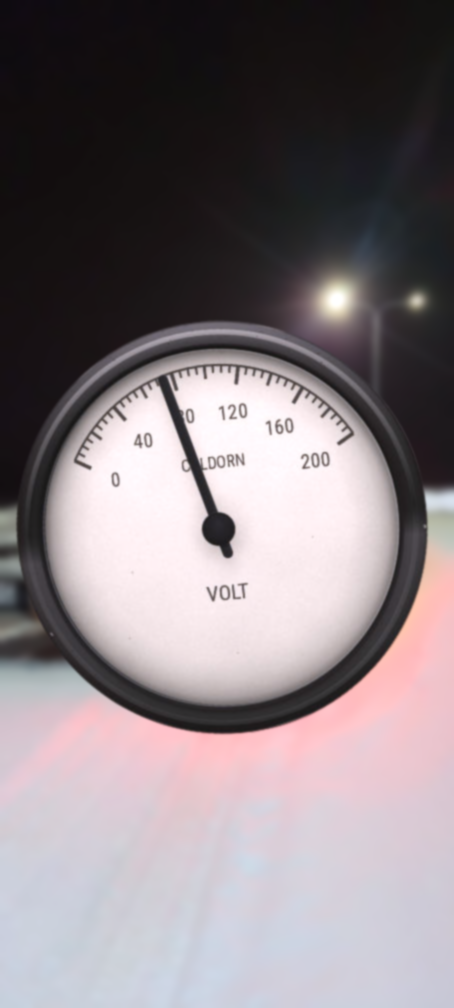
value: **75** V
